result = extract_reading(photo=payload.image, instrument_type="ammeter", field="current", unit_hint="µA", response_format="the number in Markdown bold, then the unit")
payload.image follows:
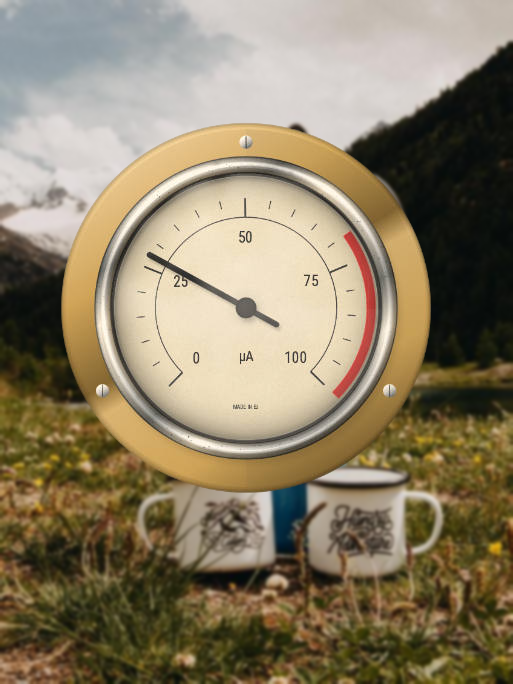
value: **27.5** µA
